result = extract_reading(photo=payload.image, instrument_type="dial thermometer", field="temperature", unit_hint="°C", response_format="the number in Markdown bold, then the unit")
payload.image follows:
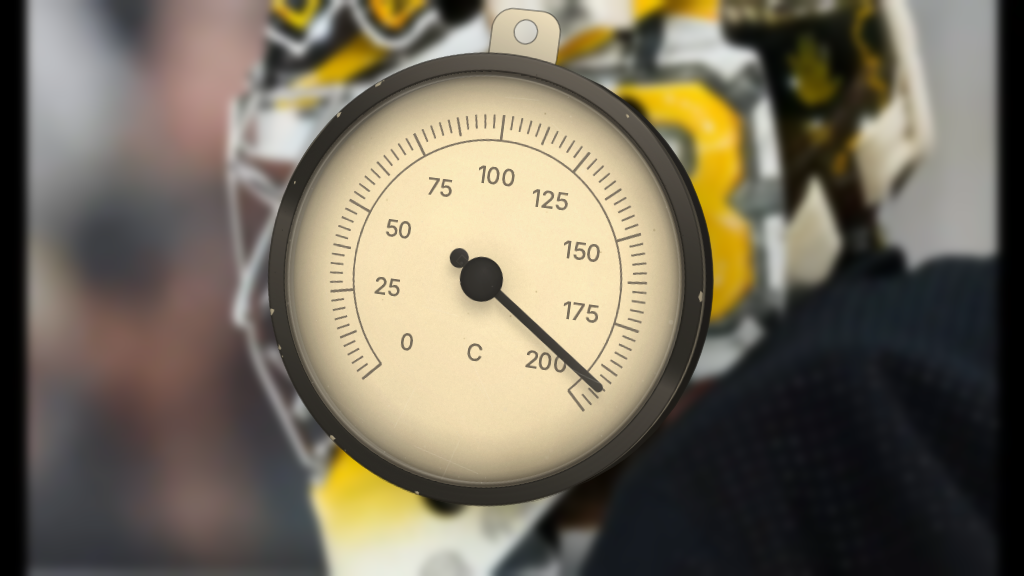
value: **192.5** °C
